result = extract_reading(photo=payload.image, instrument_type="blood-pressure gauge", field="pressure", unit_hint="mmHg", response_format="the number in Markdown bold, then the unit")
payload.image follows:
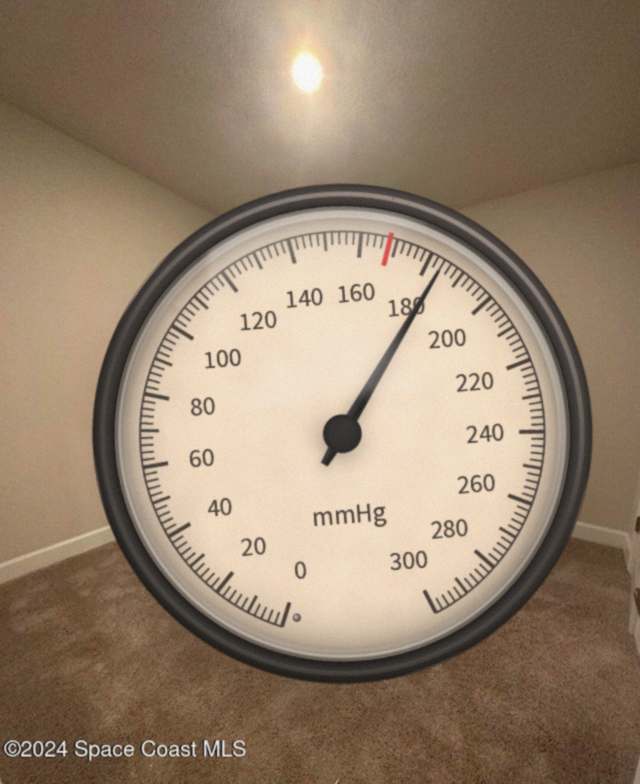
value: **184** mmHg
